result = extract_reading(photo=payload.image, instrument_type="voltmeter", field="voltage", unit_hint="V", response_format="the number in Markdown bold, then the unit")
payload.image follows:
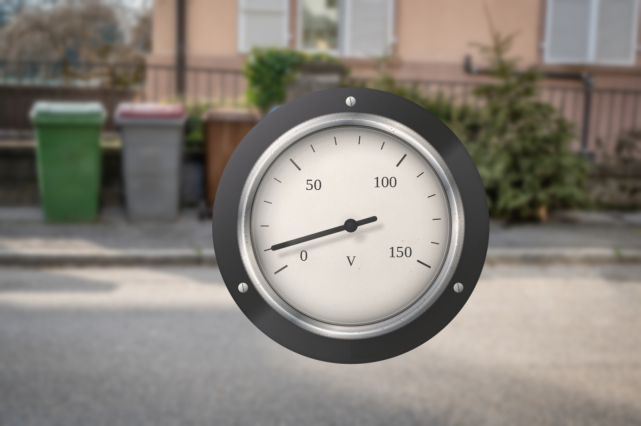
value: **10** V
